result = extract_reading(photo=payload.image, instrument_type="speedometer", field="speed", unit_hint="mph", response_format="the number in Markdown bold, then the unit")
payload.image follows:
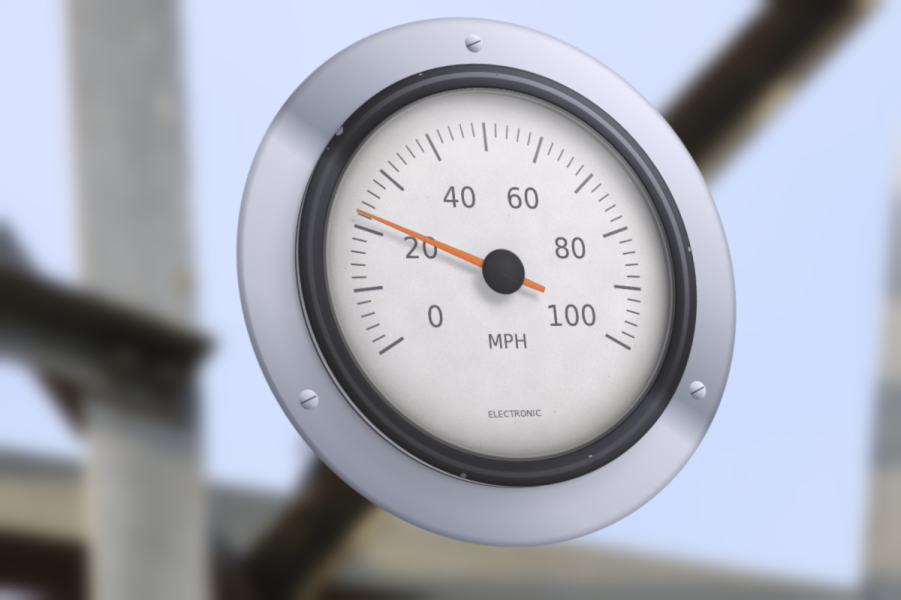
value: **22** mph
